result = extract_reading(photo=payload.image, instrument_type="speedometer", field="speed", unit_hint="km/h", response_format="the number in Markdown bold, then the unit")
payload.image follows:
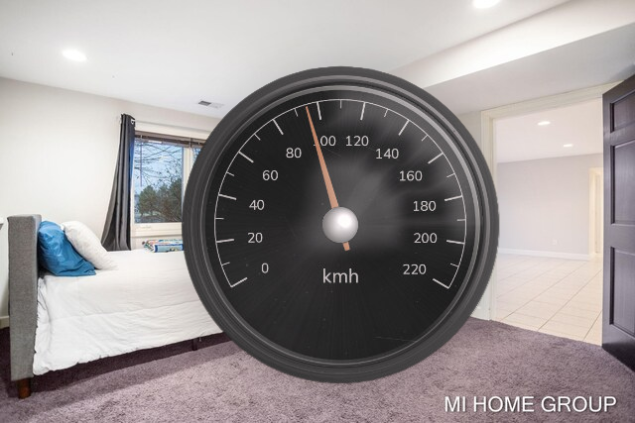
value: **95** km/h
